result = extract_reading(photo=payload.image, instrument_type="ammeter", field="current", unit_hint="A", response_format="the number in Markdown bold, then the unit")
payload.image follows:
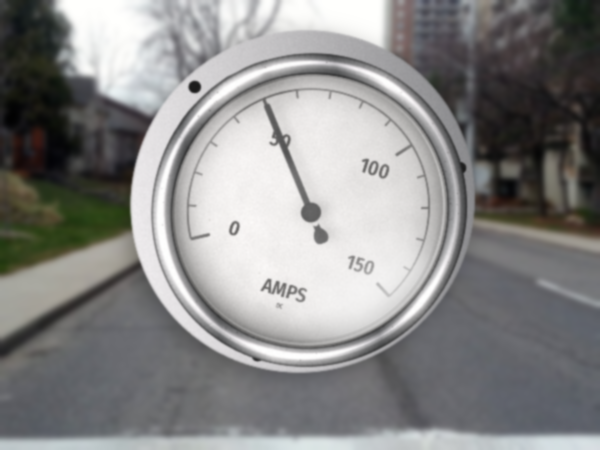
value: **50** A
